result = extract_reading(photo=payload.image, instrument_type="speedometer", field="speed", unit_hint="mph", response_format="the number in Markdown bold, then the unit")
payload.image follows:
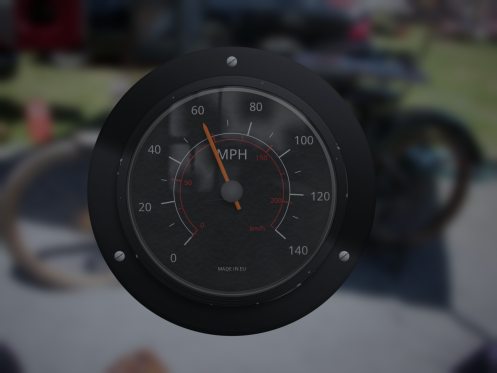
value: **60** mph
